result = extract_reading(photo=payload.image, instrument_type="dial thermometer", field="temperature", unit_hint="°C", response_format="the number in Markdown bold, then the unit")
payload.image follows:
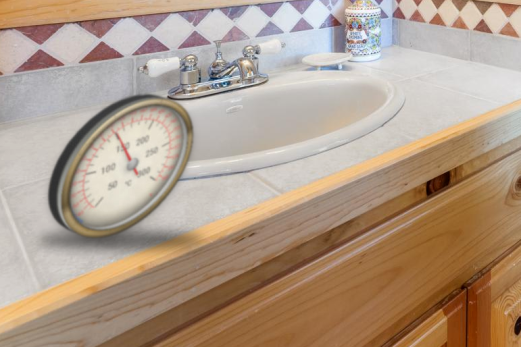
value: **150** °C
